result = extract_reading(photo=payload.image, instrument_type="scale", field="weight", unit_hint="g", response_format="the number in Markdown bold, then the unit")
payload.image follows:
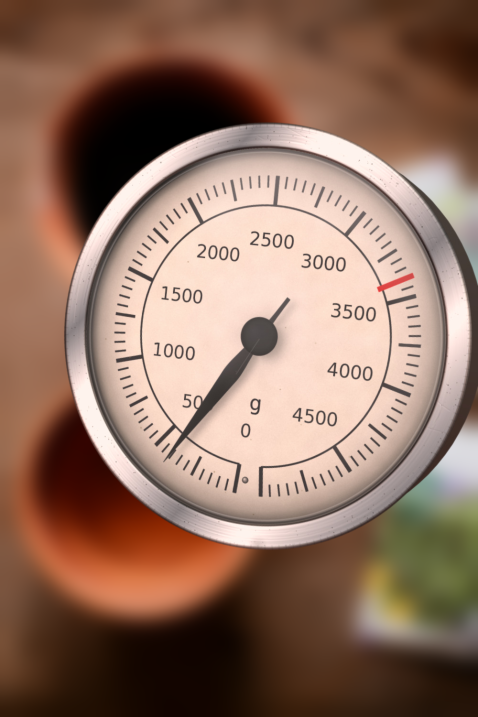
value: **400** g
